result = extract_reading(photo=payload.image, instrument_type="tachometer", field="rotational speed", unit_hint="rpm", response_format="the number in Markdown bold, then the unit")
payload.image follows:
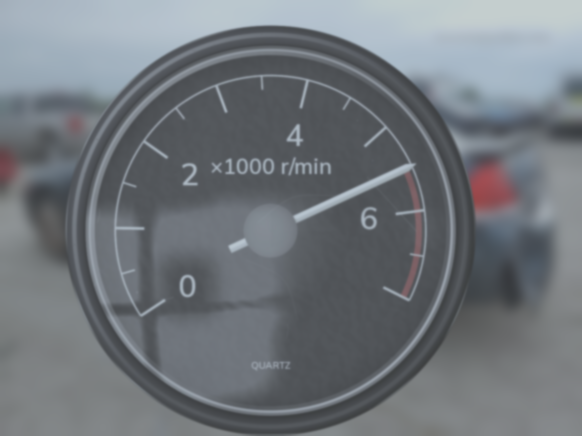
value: **5500** rpm
